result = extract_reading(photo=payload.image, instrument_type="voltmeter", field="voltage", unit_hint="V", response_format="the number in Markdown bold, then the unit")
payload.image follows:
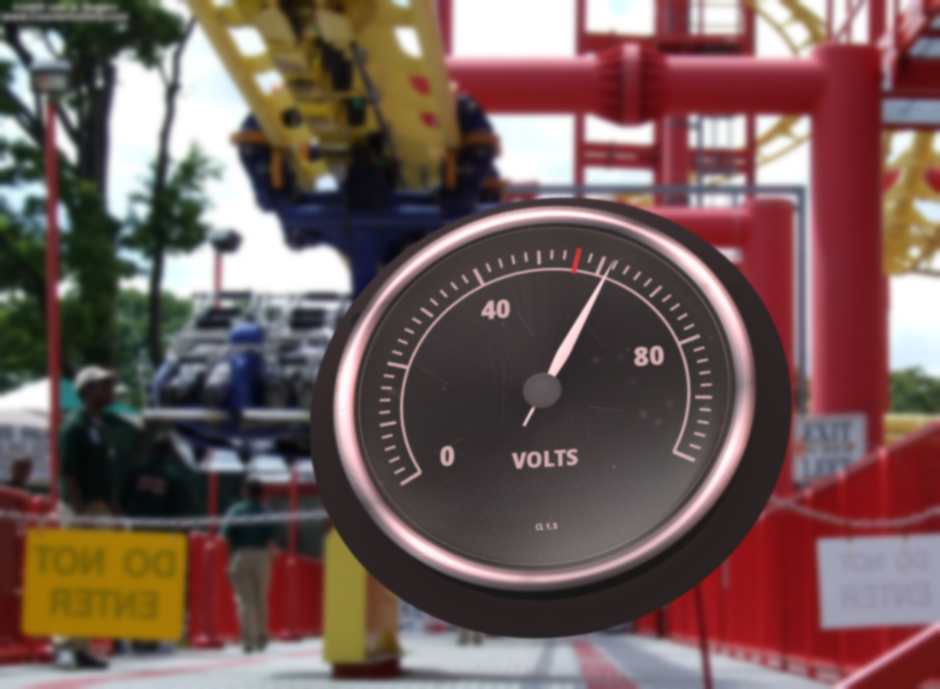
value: **62** V
